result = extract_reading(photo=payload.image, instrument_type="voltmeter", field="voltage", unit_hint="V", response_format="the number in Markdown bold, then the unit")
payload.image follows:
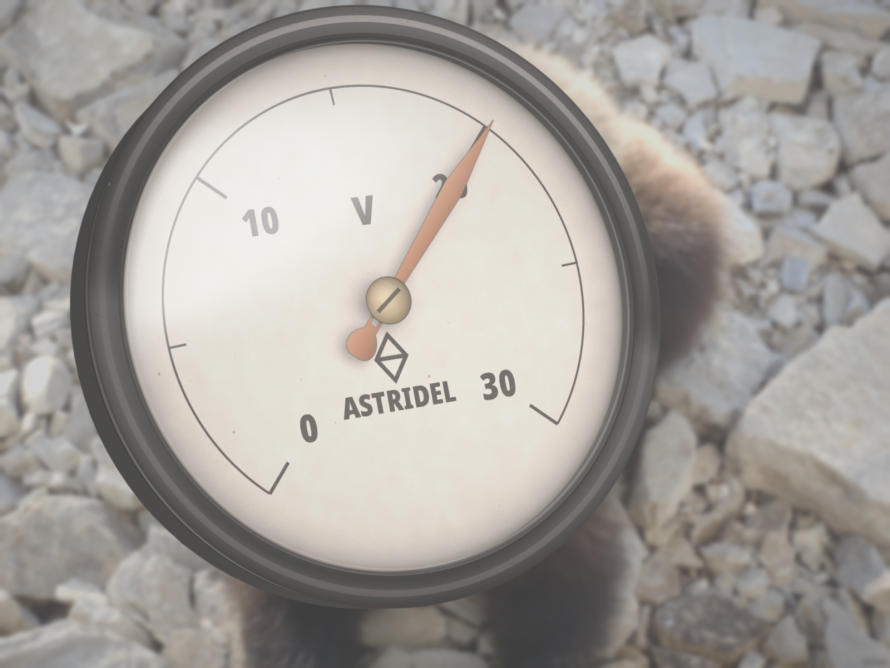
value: **20** V
